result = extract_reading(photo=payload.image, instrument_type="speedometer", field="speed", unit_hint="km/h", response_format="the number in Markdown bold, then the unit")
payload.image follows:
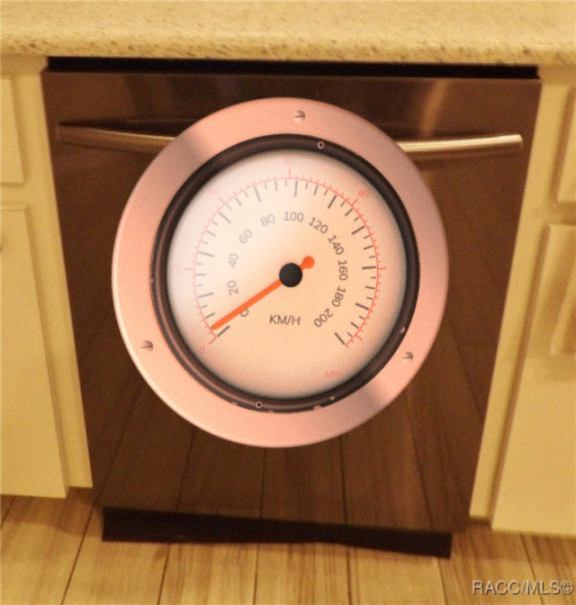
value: **5** km/h
